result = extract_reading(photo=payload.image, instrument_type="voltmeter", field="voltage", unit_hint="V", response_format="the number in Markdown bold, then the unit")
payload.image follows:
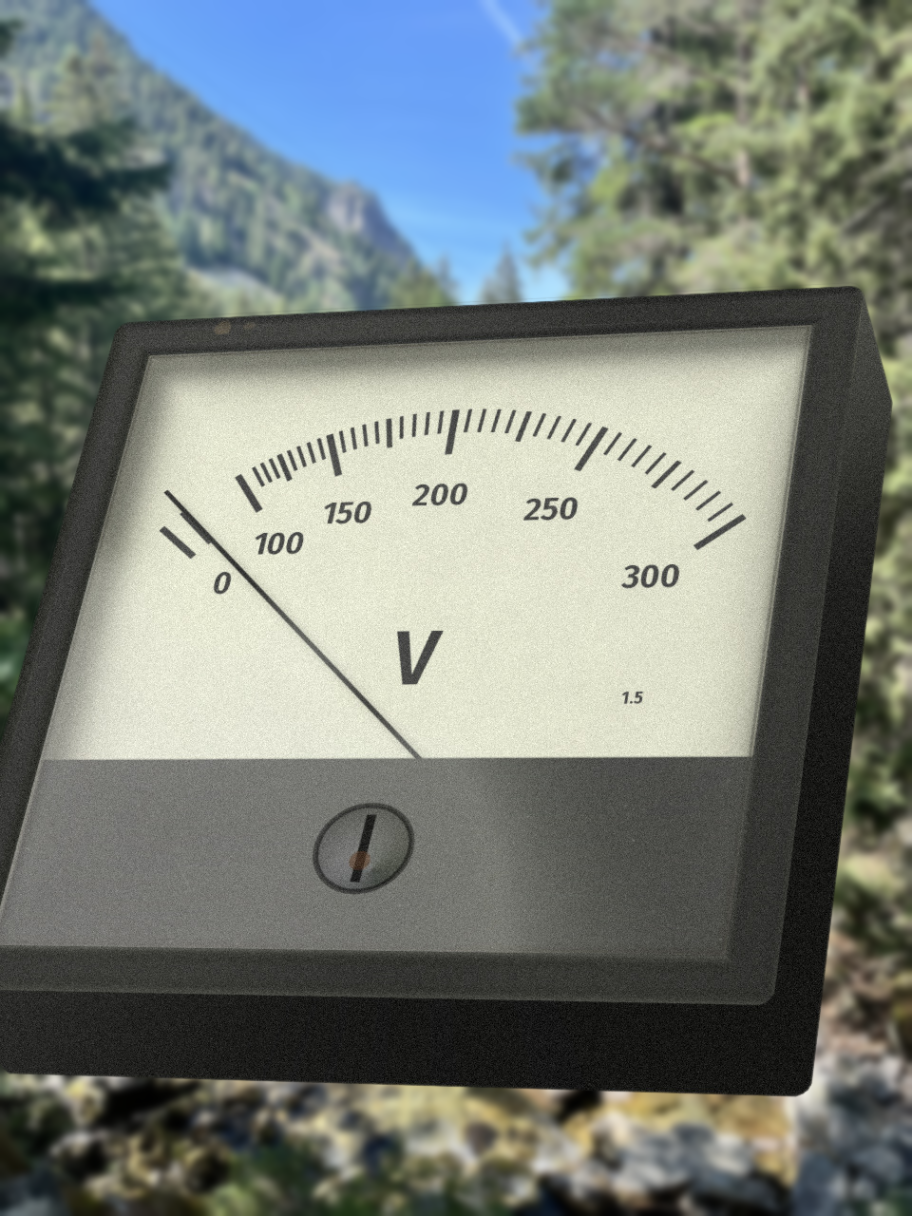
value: **50** V
